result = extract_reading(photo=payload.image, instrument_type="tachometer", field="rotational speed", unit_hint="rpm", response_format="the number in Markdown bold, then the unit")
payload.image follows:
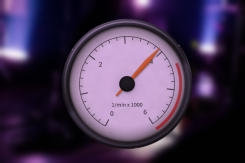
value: **3900** rpm
